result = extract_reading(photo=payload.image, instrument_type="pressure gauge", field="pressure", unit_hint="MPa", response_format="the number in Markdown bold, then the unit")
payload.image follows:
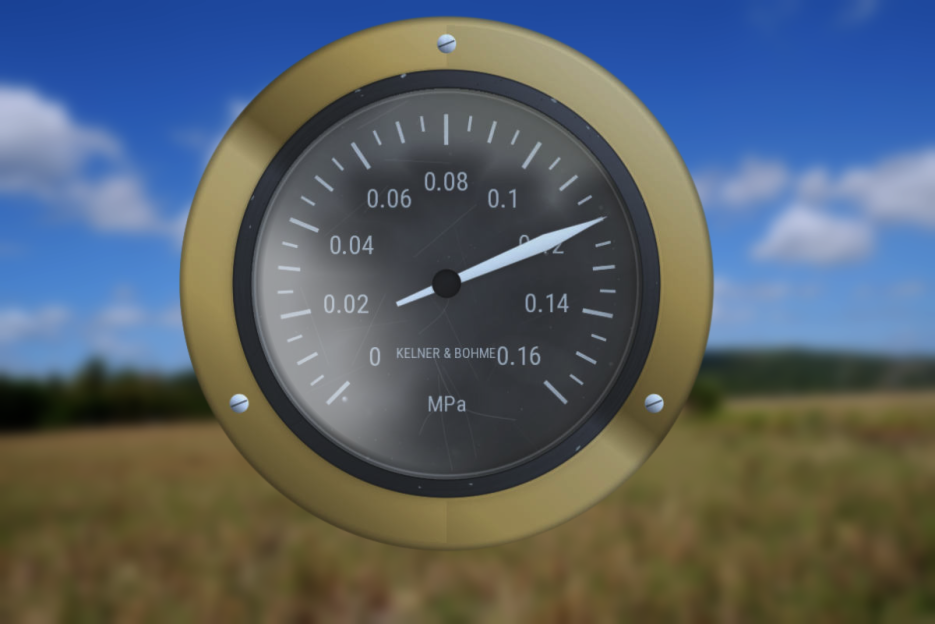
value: **0.12** MPa
